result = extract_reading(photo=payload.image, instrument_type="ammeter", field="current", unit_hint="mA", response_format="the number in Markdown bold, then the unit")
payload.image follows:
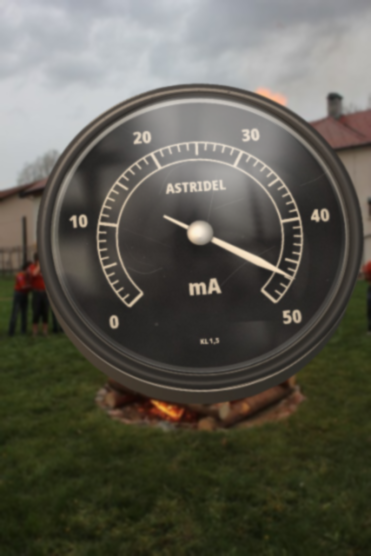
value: **47** mA
